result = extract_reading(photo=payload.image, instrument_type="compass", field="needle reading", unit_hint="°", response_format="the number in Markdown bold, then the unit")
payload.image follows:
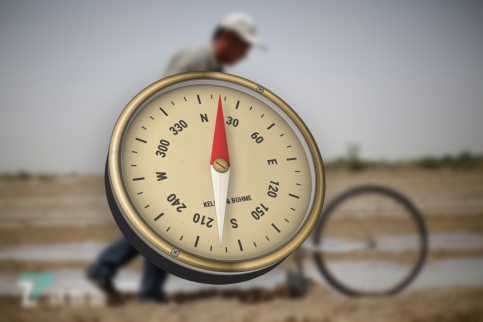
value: **15** °
